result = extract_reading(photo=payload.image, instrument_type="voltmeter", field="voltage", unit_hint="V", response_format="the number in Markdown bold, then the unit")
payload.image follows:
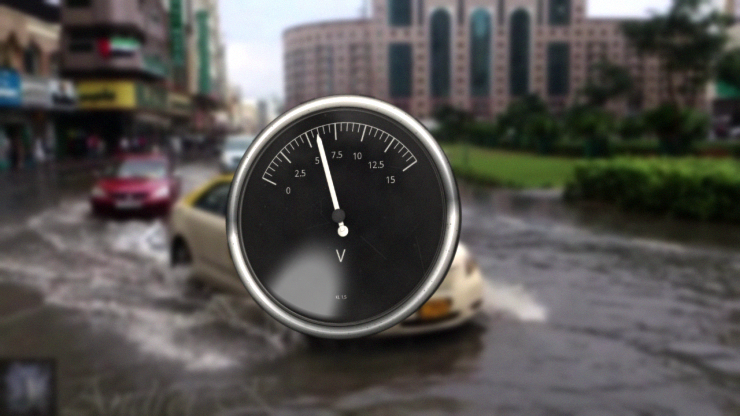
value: **6** V
